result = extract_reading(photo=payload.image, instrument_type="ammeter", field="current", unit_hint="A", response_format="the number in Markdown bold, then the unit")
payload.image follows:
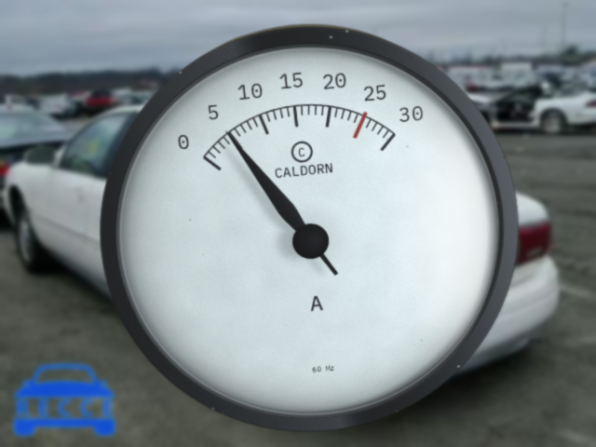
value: **5** A
